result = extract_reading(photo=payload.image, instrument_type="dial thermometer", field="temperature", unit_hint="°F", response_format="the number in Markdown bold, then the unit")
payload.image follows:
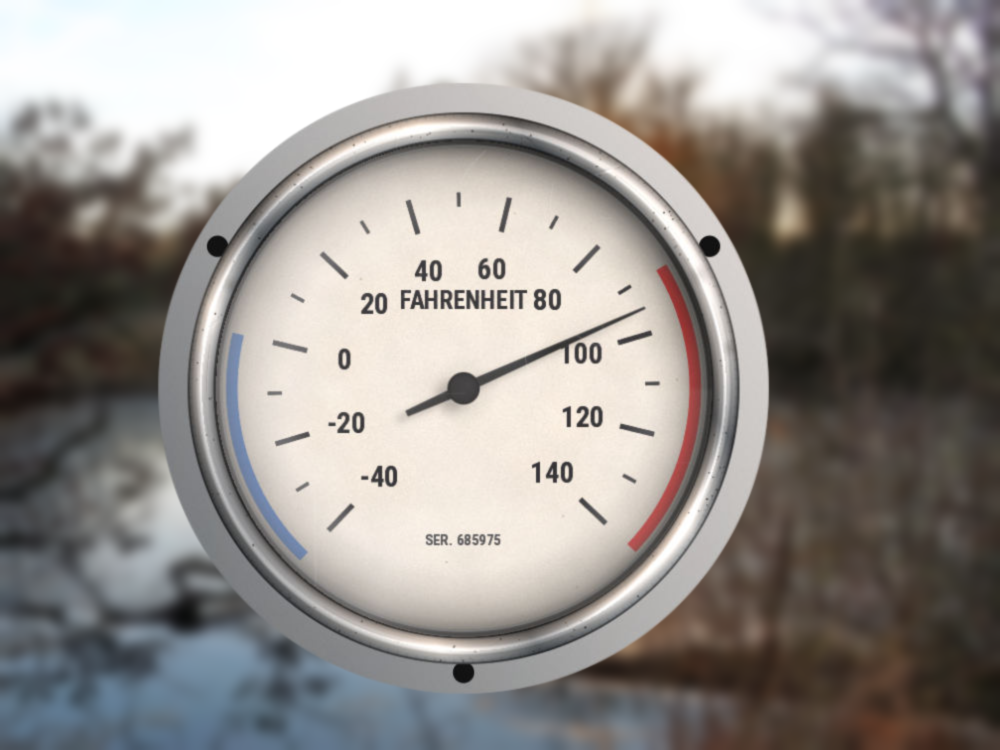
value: **95** °F
